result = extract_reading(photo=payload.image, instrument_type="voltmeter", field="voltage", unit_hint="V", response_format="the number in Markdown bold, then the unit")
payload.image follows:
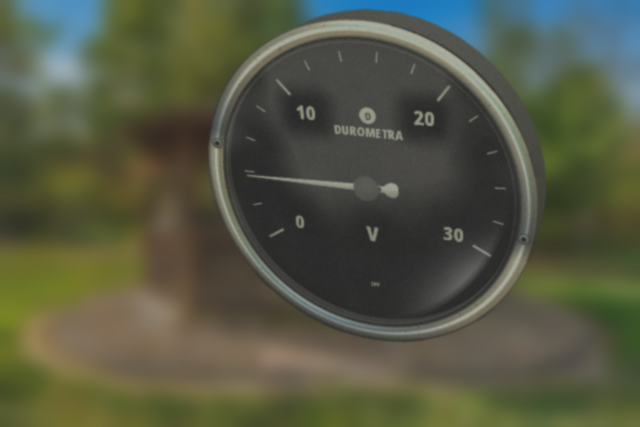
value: **4** V
